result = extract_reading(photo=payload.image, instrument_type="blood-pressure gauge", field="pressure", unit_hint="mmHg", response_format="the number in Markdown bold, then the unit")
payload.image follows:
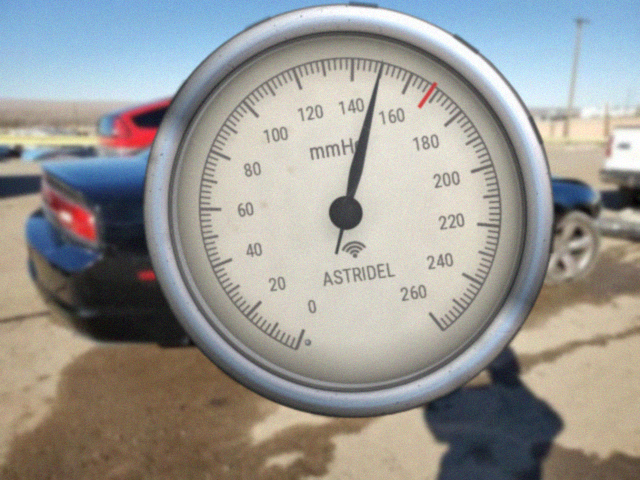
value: **150** mmHg
